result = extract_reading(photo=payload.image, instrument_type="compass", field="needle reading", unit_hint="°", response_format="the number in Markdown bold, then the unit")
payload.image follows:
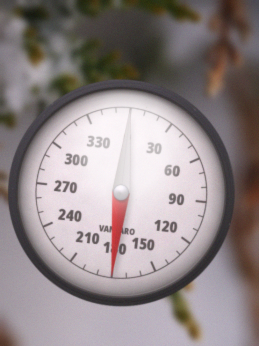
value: **180** °
